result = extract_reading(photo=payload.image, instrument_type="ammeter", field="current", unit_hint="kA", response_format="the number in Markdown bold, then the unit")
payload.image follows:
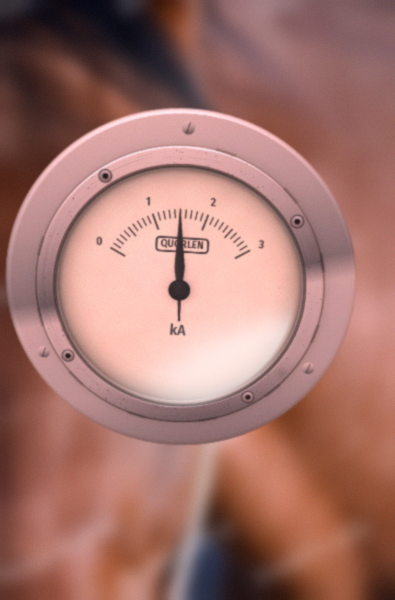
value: **1.5** kA
